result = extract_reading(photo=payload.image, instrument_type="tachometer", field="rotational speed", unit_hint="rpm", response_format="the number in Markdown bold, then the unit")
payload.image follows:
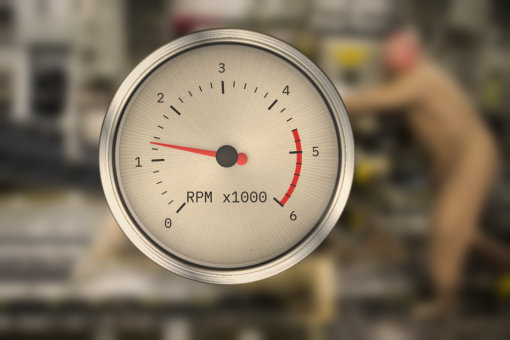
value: **1300** rpm
